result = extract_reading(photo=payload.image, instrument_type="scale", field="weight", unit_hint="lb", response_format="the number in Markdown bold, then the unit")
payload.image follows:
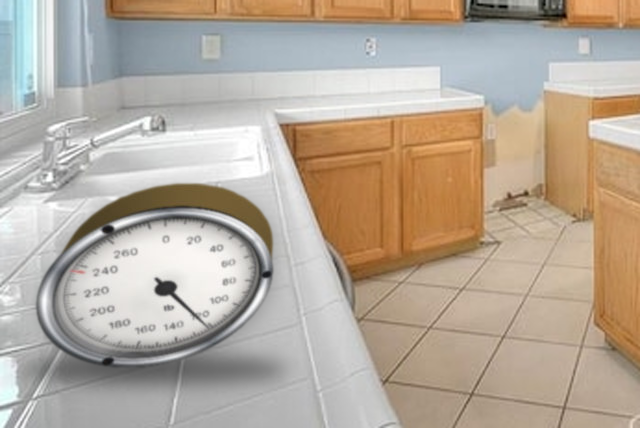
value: **120** lb
